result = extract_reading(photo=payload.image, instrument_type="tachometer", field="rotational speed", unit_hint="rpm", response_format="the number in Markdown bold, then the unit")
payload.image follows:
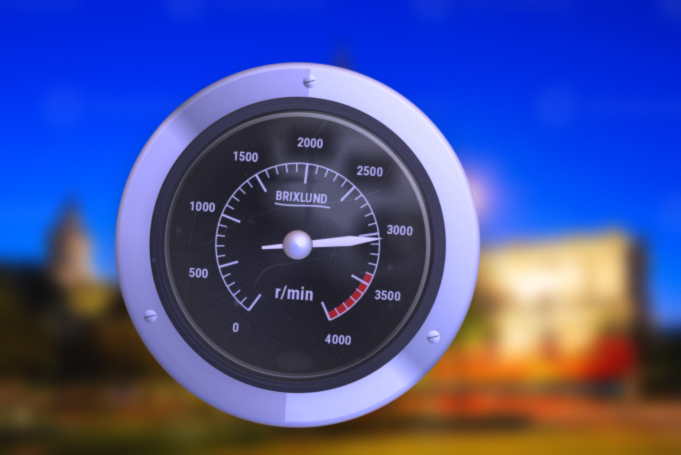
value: **3050** rpm
